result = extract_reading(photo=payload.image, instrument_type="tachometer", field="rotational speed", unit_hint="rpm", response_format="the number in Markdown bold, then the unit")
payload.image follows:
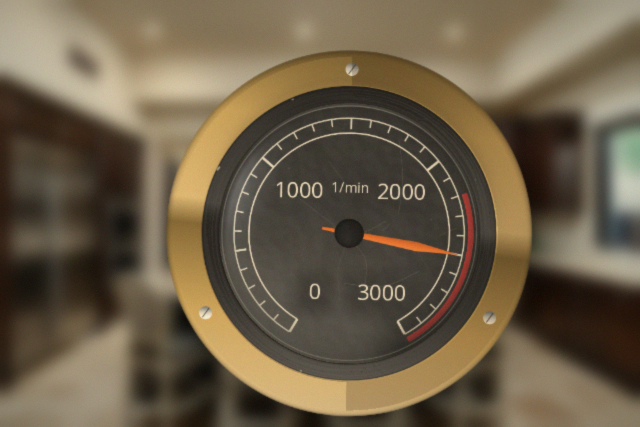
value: **2500** rpm
